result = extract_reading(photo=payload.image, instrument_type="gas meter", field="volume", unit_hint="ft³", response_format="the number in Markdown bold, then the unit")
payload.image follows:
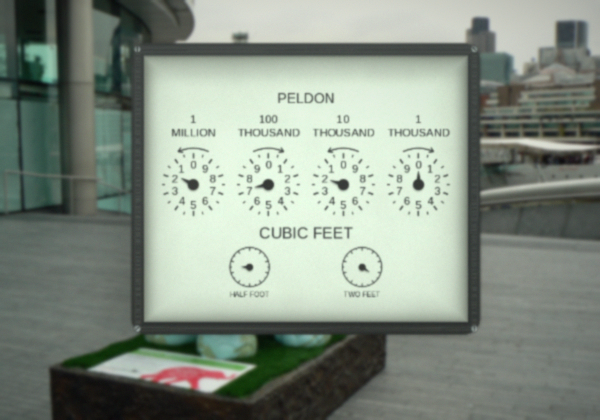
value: **172000** ft³
